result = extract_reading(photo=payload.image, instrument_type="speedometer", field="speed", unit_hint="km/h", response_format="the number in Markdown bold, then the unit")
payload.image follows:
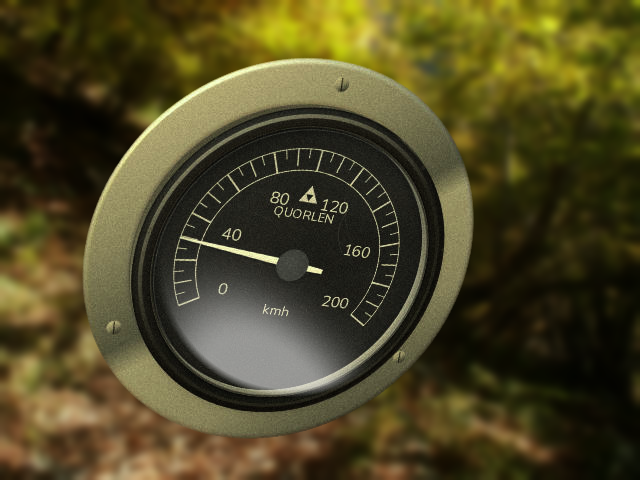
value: **30** km/h
